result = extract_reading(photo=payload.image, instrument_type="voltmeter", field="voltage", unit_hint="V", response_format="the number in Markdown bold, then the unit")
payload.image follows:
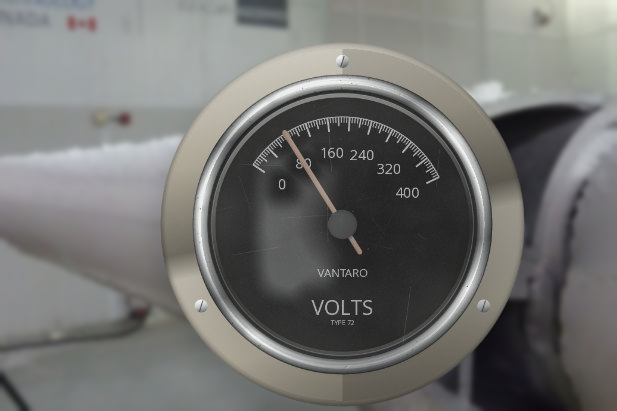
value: **80** V
